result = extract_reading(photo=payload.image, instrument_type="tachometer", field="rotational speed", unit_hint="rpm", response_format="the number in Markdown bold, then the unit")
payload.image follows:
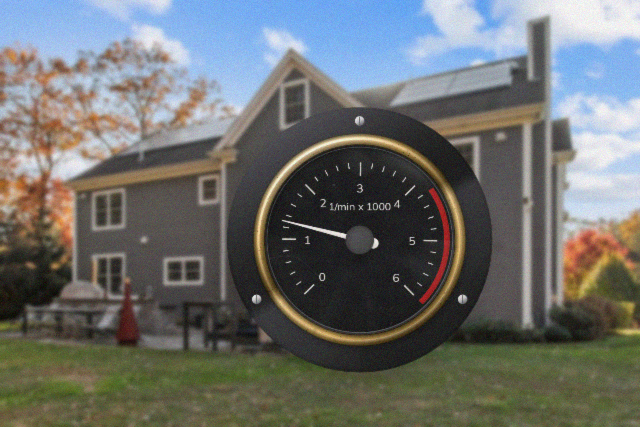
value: **1300** rpm
